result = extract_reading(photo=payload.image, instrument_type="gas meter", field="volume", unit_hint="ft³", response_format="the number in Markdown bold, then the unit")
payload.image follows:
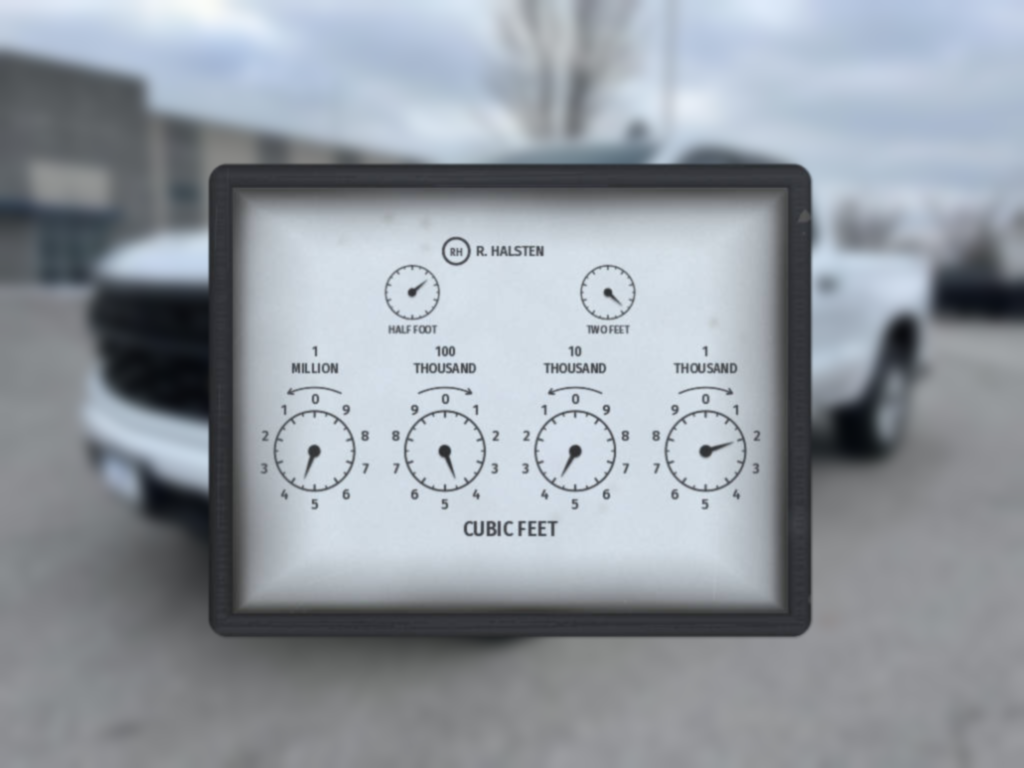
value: **444200** ft³
